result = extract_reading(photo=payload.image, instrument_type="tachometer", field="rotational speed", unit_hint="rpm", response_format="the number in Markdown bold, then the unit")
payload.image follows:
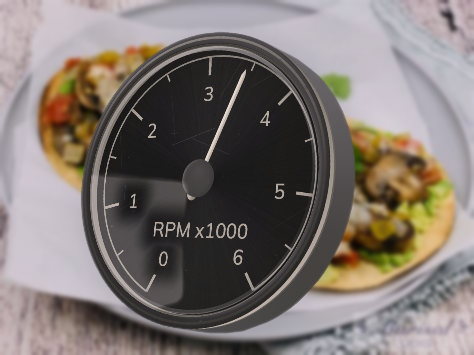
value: **3500** rpm
